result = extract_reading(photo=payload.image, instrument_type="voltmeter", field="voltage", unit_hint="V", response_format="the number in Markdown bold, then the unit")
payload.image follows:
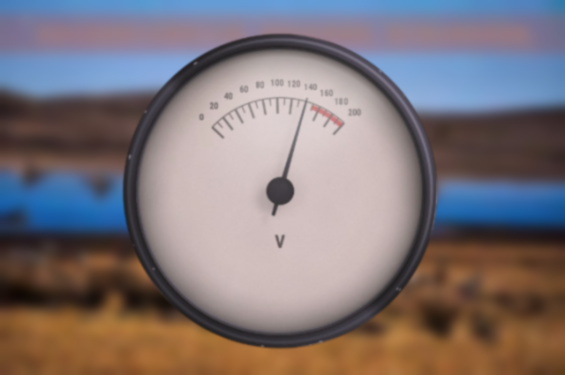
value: **140** V
